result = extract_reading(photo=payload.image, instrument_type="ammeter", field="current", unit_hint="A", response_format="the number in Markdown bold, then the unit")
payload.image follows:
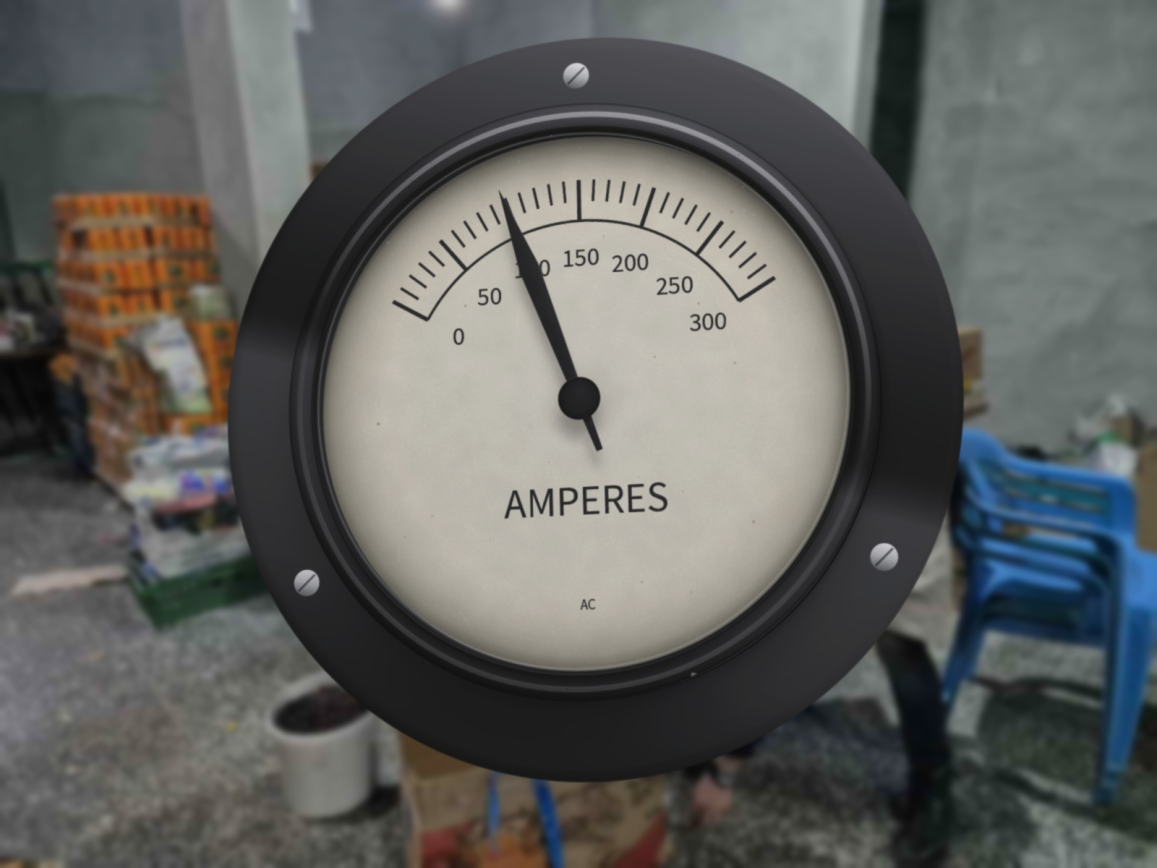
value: **100** A
